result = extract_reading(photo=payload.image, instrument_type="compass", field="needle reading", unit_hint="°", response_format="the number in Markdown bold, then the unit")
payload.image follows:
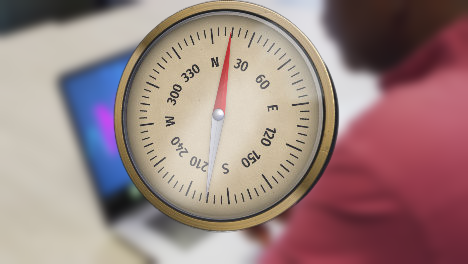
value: **15** °
